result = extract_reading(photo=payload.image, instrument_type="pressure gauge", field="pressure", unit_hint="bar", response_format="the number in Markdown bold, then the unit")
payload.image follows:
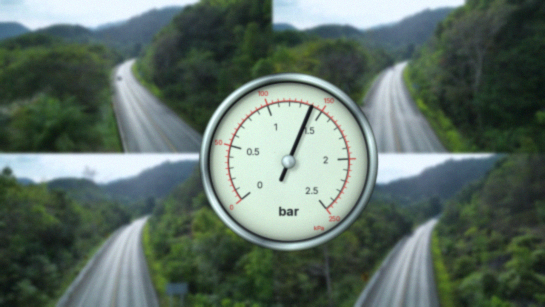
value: **1.4** bar
